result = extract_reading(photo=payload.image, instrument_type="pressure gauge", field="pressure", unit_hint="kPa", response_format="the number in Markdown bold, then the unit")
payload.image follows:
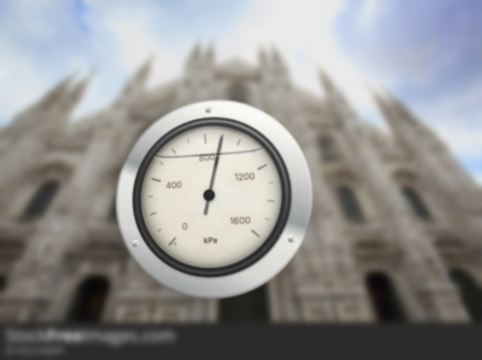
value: **900** kPa
